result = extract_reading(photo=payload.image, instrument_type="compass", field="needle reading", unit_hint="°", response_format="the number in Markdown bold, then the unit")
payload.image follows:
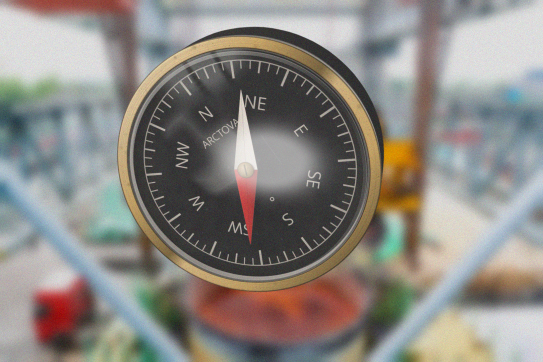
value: **215** °
